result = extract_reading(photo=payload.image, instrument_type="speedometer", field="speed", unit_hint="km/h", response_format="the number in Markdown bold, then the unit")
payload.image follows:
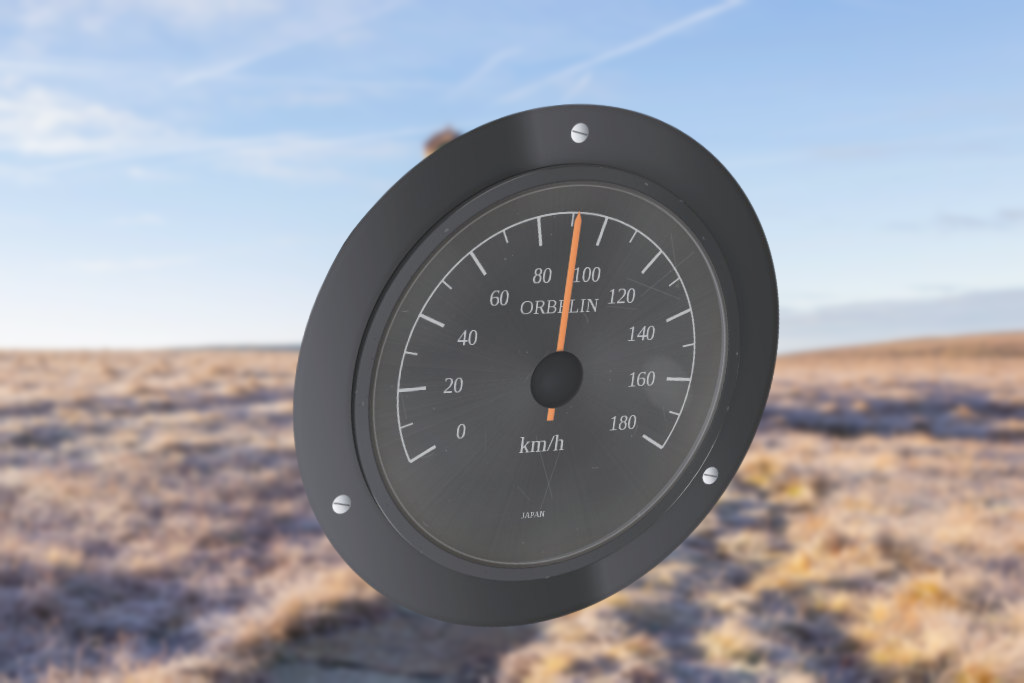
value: **90** km/h
